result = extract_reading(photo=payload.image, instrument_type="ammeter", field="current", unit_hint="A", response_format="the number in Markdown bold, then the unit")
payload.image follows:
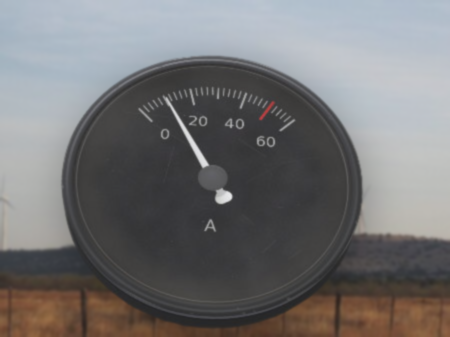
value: **10** A
